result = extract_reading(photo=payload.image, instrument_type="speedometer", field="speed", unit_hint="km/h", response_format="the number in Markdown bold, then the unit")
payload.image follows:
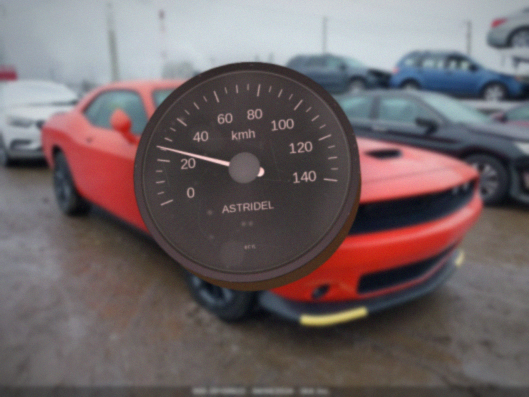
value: **25** km/h
